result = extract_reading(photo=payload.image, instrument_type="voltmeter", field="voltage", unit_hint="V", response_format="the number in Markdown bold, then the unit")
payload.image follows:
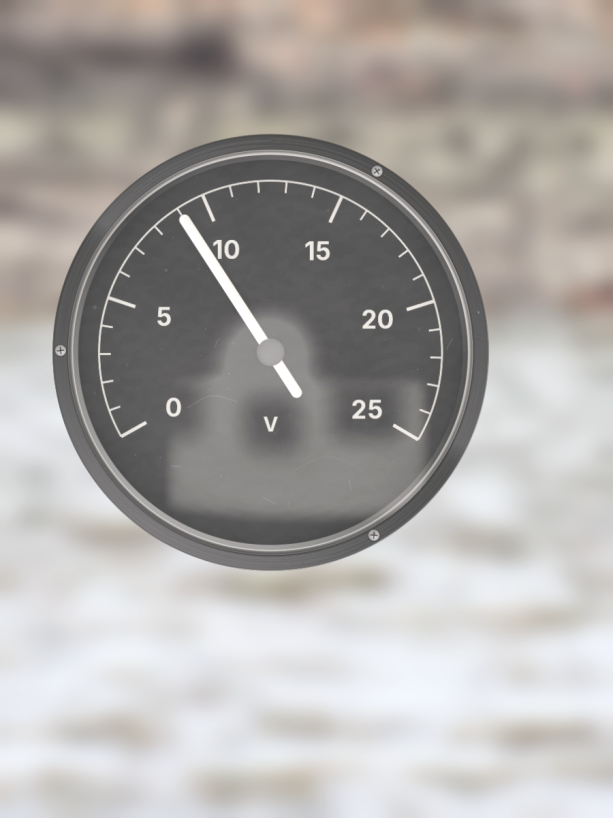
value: **9** V
